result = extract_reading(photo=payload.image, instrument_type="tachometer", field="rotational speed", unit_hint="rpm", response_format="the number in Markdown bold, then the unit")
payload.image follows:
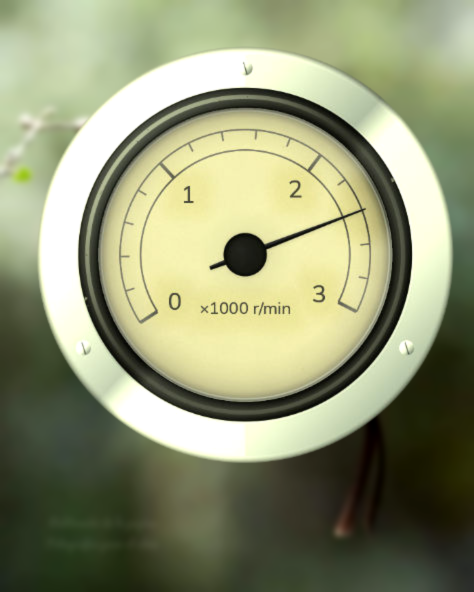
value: **2400** rpm
